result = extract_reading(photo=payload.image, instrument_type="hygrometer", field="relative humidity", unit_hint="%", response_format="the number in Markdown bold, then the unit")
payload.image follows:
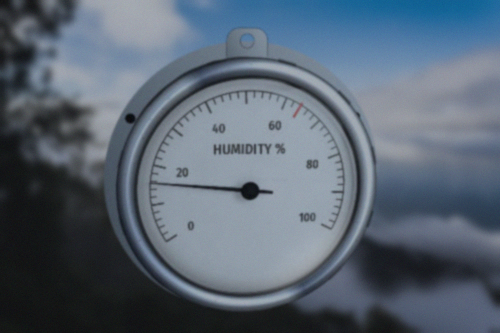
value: **16** %
